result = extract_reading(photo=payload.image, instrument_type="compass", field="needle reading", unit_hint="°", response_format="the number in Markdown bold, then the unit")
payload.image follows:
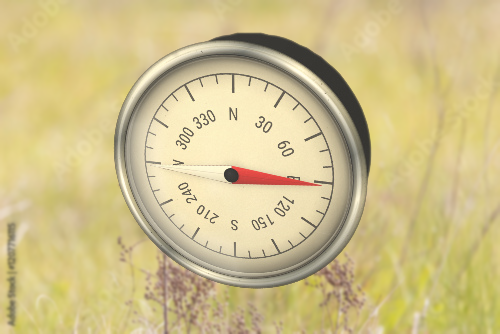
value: **90** °
